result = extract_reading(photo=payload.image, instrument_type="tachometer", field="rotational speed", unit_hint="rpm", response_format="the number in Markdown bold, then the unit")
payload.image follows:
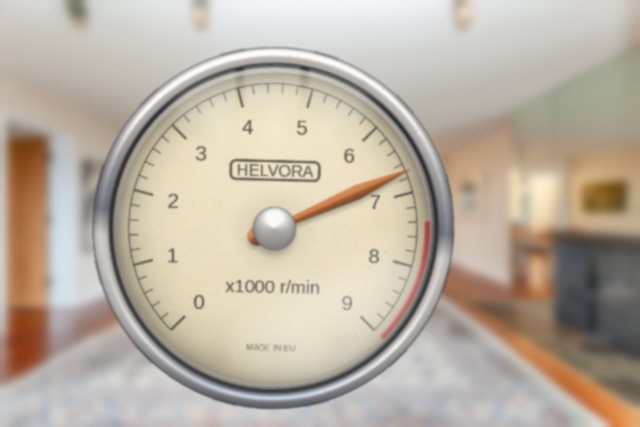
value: **6700** rpm
